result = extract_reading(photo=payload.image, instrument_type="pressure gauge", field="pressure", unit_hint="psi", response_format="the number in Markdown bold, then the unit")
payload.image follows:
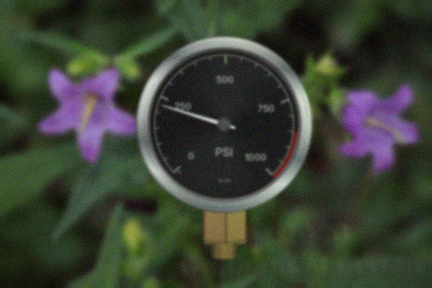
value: **225** psi
